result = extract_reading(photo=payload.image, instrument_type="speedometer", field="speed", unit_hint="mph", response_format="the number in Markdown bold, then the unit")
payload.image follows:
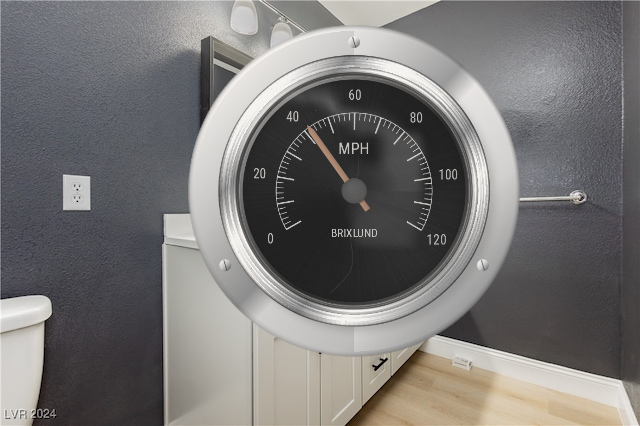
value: **42** mph
